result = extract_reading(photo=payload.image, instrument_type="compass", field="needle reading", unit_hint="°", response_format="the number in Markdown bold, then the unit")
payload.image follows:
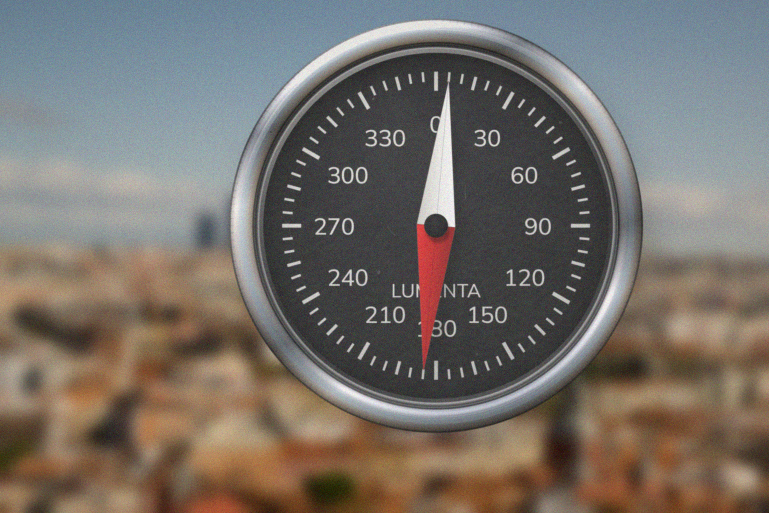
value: **185** °
